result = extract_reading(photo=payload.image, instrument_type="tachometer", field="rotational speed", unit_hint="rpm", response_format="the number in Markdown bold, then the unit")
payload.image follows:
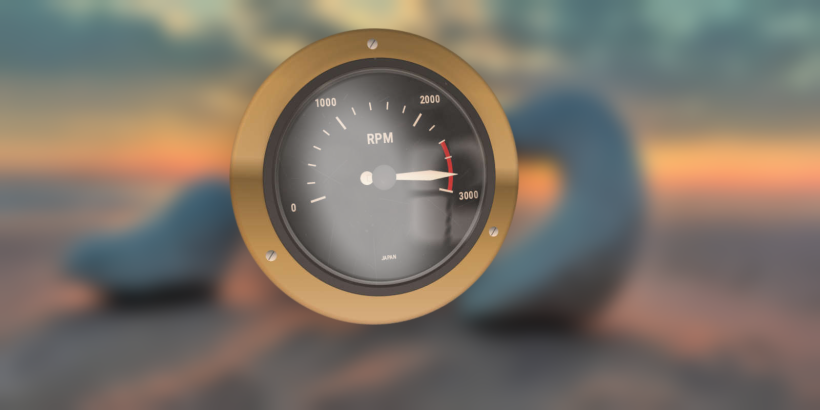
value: **2800** rpm
